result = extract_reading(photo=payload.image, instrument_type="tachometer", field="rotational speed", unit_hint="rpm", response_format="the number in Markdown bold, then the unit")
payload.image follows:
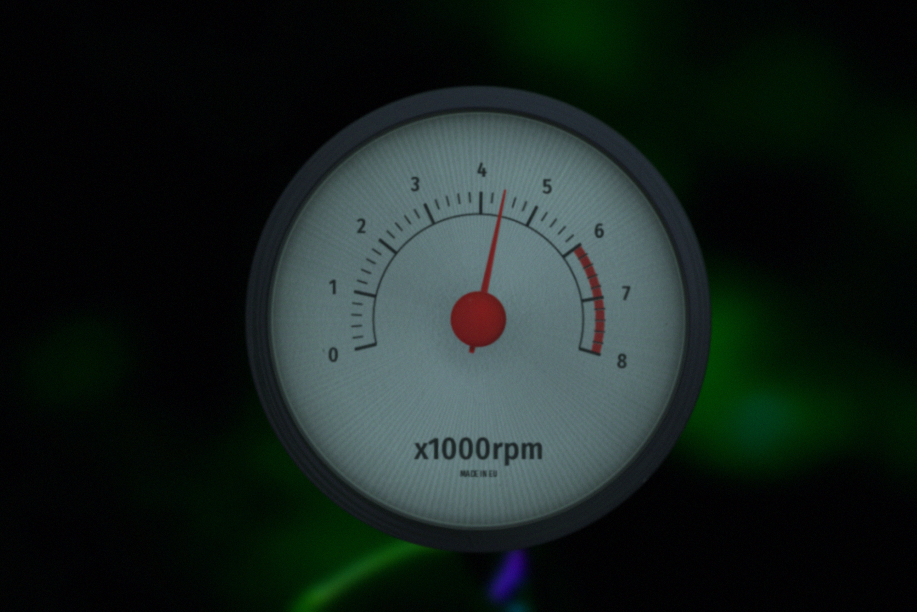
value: **4400** rpm
